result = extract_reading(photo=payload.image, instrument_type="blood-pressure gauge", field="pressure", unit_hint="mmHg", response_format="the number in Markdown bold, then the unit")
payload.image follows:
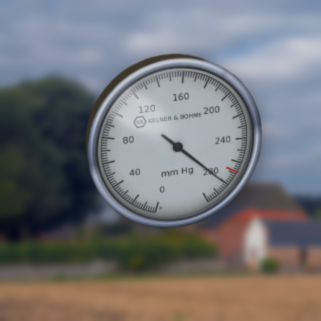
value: **280** mmHg
